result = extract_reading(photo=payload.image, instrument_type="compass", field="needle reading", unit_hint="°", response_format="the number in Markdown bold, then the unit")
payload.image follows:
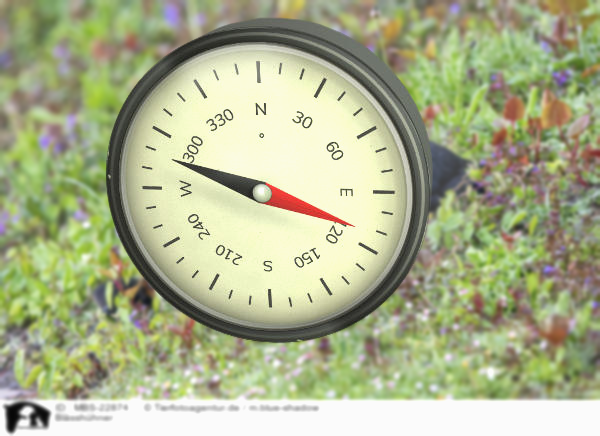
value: **110** °
